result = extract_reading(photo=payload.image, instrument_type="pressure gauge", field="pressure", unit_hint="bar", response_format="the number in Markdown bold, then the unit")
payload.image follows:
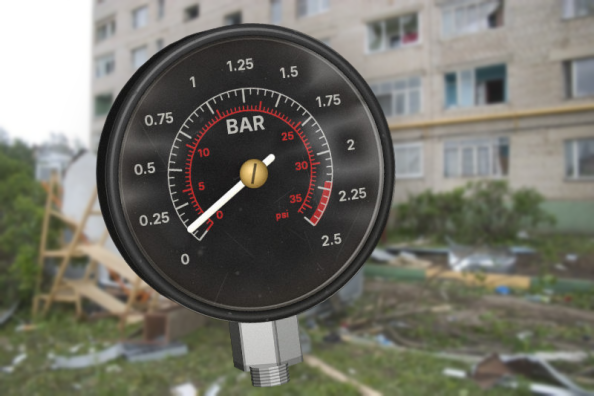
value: **0.1** bar
